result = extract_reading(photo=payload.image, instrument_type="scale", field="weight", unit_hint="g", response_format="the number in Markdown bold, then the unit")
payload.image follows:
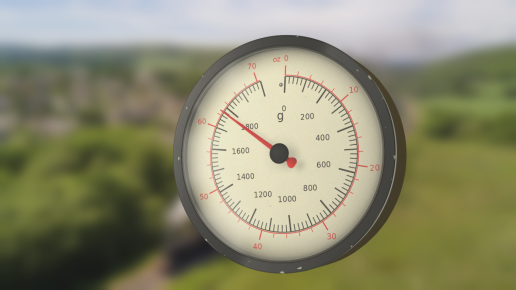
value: **1780** g
